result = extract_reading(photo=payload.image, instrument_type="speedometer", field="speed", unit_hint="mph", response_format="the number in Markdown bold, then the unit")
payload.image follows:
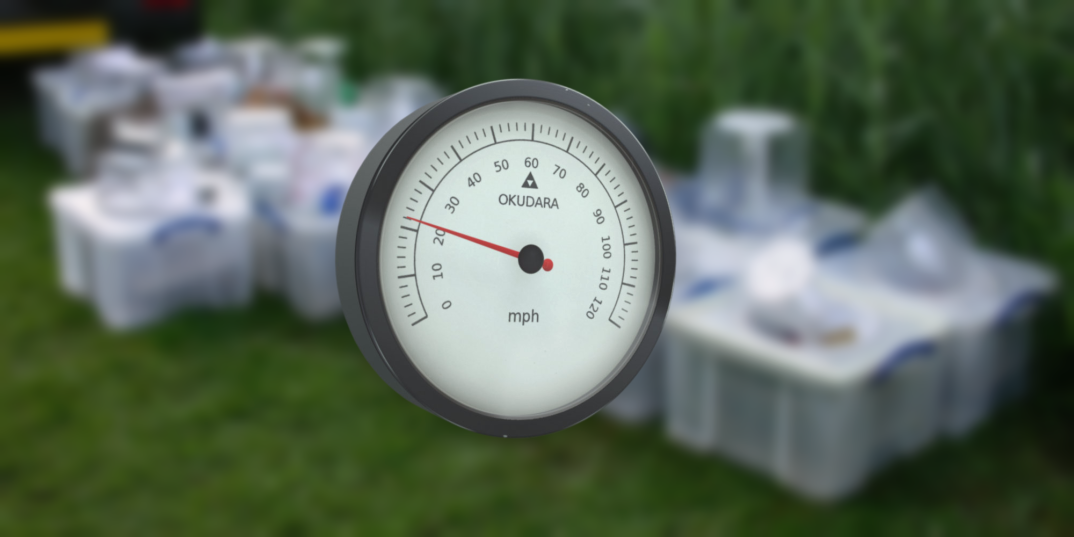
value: **22** mph
